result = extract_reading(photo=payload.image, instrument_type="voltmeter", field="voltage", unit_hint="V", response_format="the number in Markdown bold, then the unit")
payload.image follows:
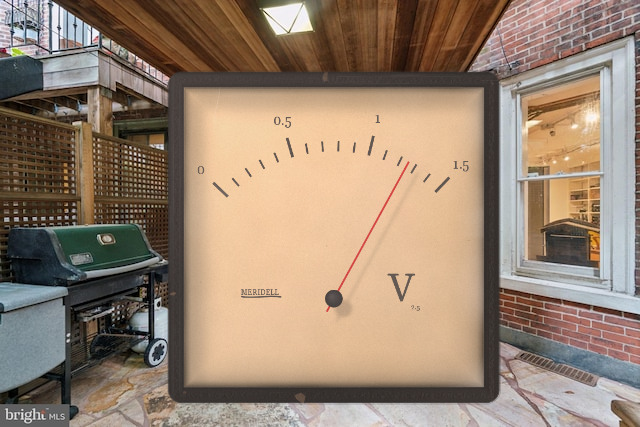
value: **1.25** V
